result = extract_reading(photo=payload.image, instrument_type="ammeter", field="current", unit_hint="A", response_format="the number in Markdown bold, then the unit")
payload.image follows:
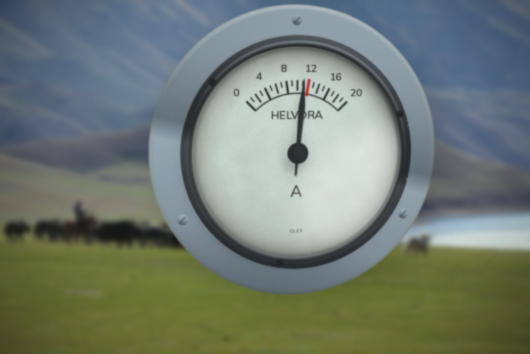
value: **11** A
